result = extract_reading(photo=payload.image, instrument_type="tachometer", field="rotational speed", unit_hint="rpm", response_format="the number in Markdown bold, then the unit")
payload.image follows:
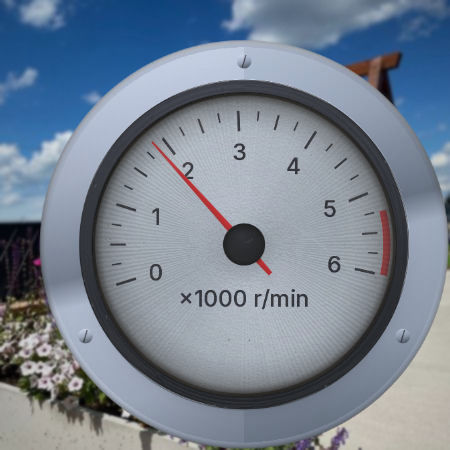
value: **1875** rpm
